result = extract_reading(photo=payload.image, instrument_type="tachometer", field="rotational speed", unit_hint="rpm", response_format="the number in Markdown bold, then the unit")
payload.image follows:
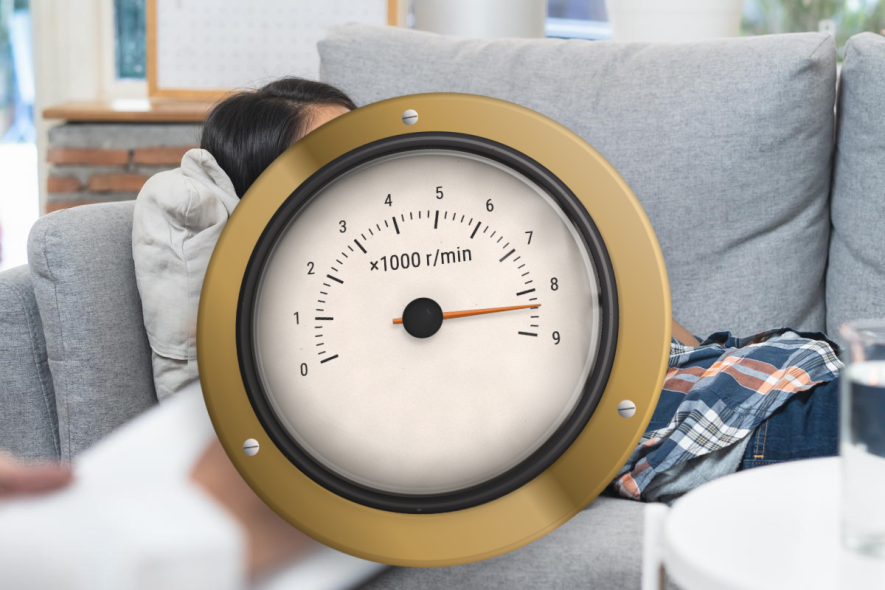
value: **8400** rpm
